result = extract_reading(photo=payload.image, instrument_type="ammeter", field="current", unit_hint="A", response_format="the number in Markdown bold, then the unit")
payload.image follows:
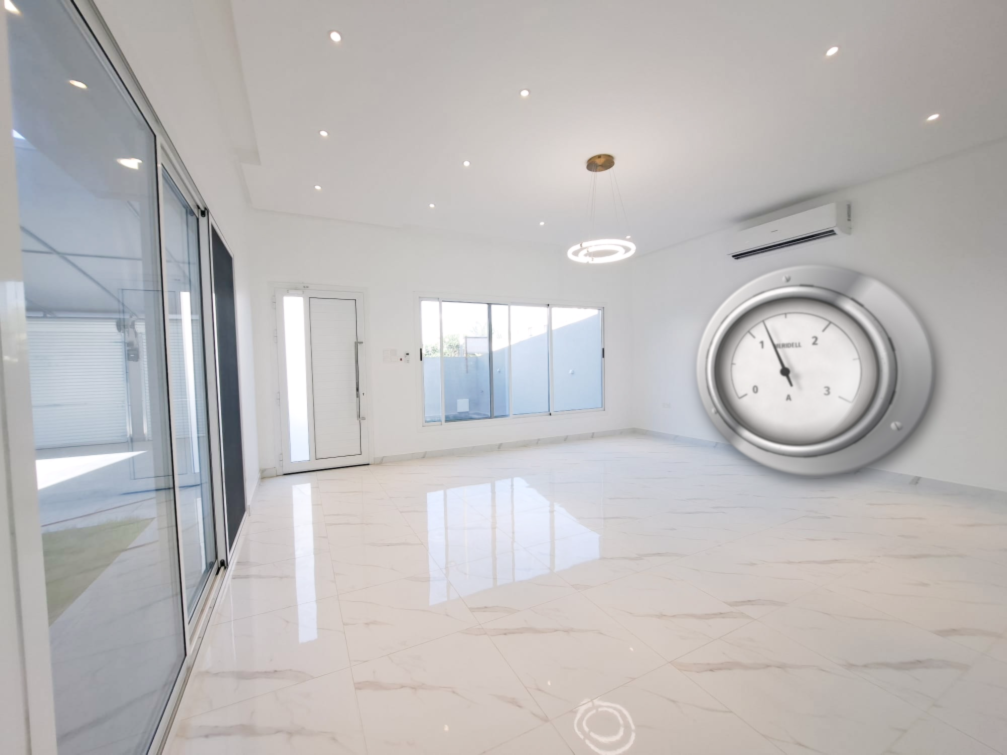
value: **1.25** A
